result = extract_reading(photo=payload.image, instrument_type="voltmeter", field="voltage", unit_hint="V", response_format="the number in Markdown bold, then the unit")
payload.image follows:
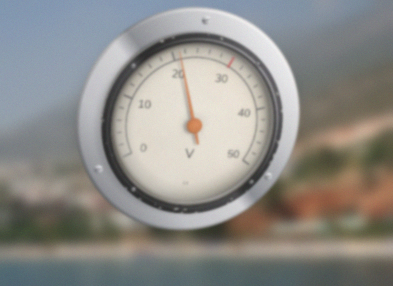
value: **21** V
